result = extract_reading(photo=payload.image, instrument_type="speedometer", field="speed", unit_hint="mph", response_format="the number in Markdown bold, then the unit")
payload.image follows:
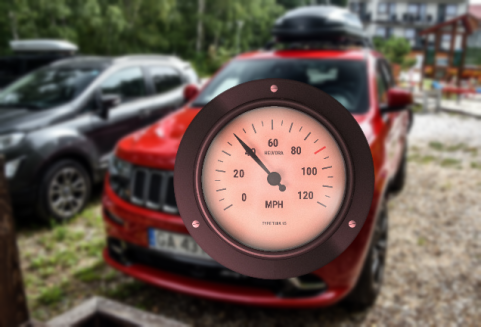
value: **40** mph
